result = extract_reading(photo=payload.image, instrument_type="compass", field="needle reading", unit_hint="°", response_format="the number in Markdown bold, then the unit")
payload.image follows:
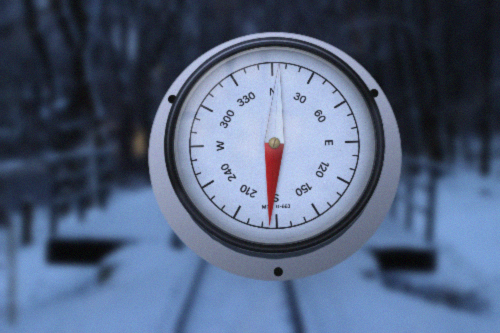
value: **185** °
